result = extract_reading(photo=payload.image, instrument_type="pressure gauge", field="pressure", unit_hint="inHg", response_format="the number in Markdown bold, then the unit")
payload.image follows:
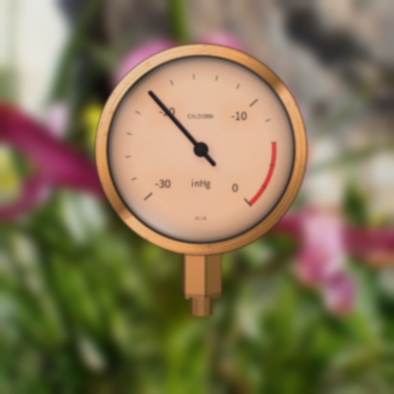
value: **-20** inHg
